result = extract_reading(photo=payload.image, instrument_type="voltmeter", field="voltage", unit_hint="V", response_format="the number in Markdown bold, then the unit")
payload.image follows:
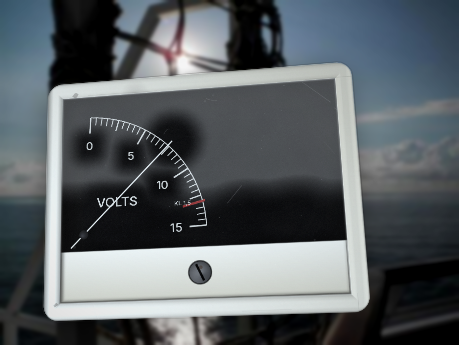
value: **7.5** V
